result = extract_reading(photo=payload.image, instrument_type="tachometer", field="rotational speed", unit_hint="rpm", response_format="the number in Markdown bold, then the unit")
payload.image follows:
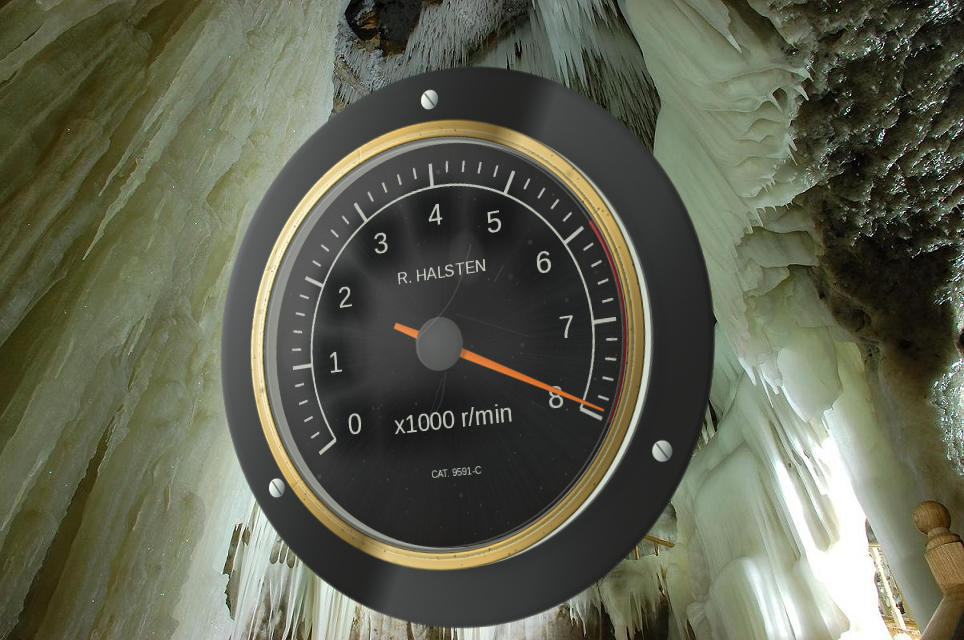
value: **7900** rpm
